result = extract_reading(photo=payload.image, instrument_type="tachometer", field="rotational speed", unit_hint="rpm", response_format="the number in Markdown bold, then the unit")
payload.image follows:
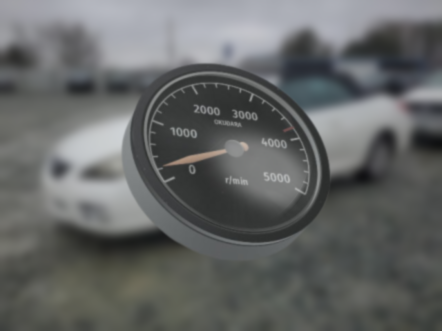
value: **200** rpm
